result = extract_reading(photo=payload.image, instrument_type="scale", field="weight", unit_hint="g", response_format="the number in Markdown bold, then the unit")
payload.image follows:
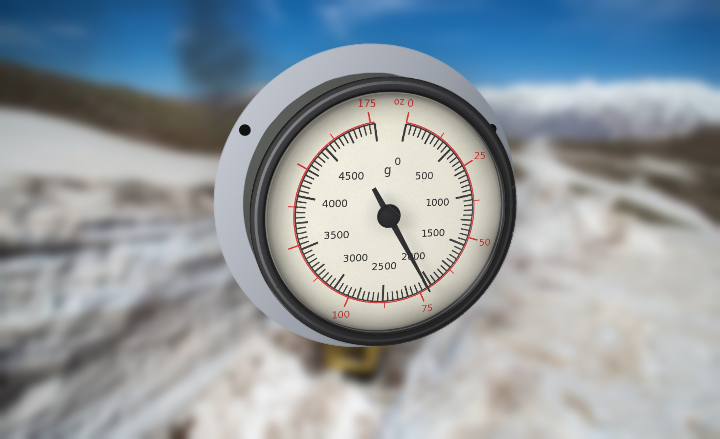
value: **2050** g
